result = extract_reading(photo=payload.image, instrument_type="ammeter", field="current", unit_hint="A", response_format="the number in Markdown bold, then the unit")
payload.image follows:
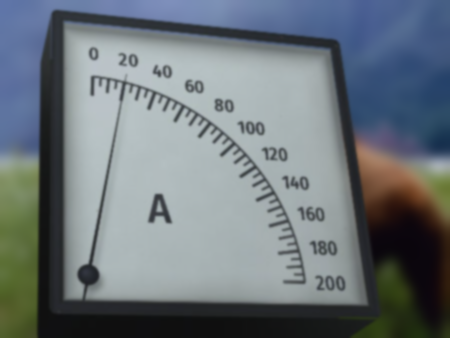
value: **20** A
